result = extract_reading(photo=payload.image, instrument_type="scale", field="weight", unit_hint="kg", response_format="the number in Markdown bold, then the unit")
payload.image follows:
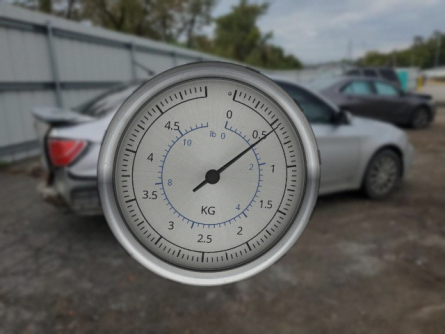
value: **0.55** kg
